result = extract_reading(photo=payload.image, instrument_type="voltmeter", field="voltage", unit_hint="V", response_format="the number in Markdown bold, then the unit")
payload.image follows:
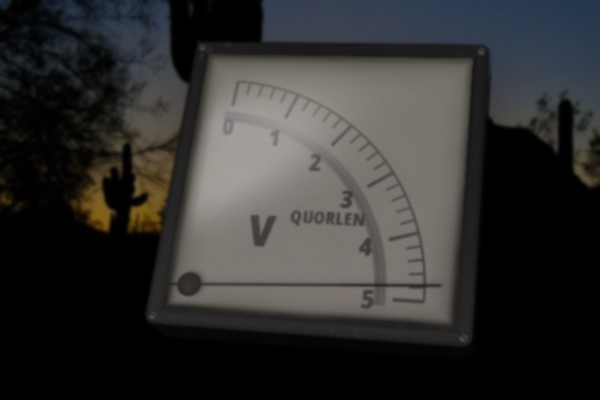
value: **4.8** V
